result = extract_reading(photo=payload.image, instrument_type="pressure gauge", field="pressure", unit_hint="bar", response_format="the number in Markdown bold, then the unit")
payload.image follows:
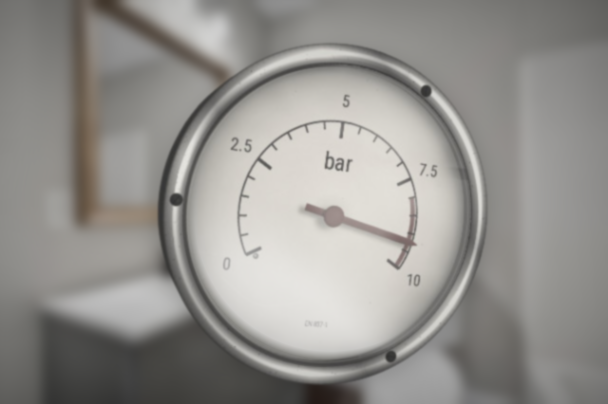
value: **9.25** bar
